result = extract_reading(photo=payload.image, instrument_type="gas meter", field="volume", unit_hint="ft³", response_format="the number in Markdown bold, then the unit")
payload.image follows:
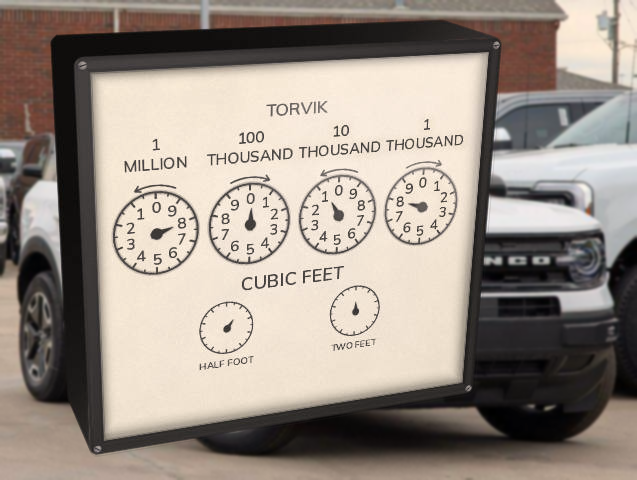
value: **800800** ft³
